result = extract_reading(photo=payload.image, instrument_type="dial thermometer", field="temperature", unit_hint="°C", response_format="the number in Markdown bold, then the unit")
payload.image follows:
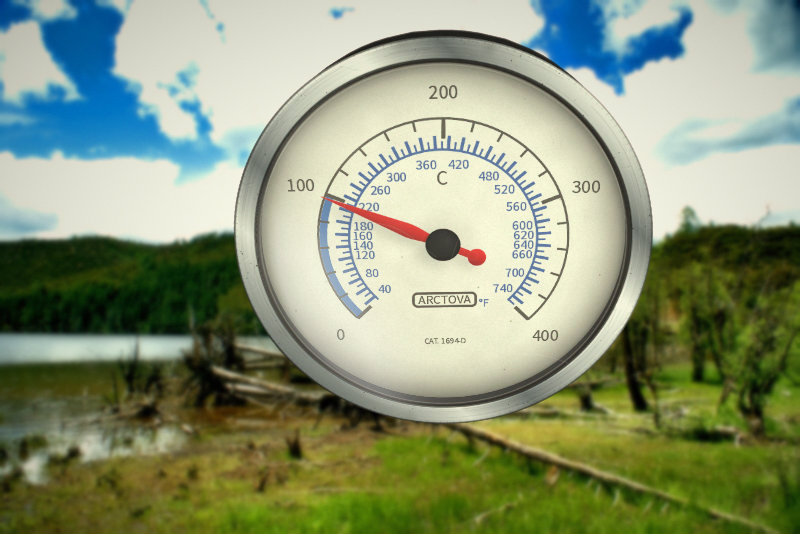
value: **100** °C
